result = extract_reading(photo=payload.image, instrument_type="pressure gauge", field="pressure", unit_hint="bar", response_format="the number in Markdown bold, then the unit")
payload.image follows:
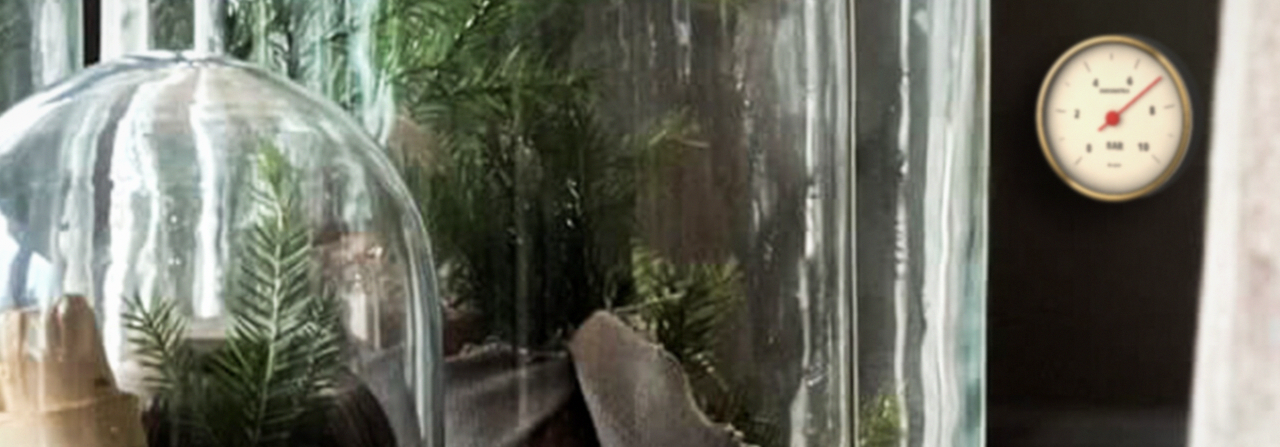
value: **7** bar
